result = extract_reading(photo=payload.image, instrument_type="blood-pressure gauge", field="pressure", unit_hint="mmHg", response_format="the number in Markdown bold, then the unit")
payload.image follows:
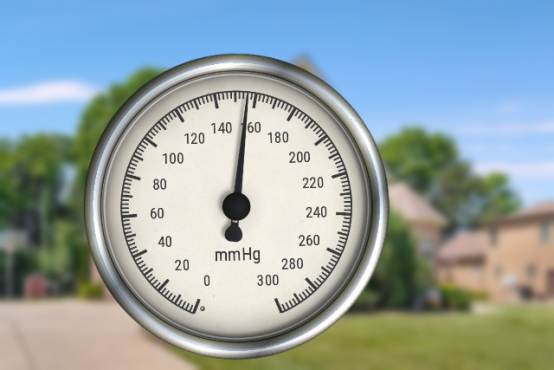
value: **156** mmHg
